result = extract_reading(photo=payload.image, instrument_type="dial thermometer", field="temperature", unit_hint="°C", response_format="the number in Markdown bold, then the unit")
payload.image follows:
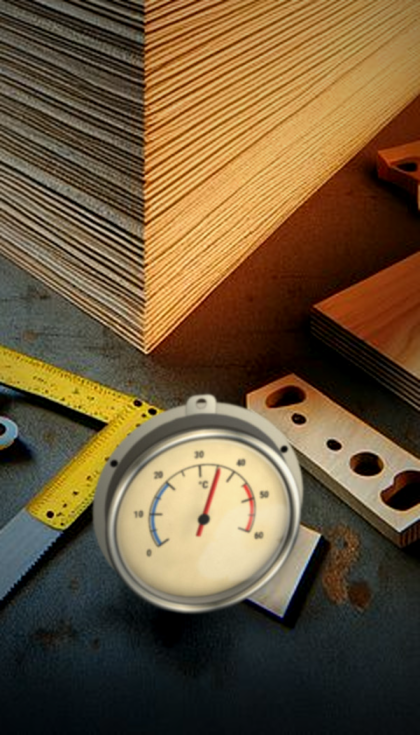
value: **35** °C
